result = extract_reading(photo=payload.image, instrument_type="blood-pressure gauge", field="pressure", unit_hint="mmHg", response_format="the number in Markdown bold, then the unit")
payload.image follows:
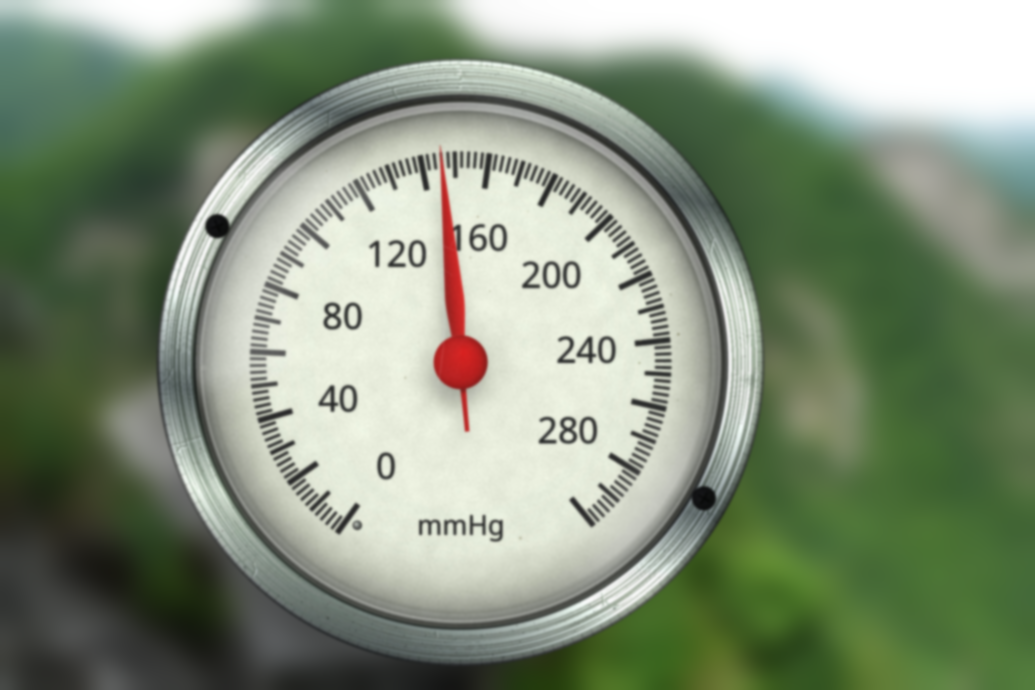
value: **146** mmHg
